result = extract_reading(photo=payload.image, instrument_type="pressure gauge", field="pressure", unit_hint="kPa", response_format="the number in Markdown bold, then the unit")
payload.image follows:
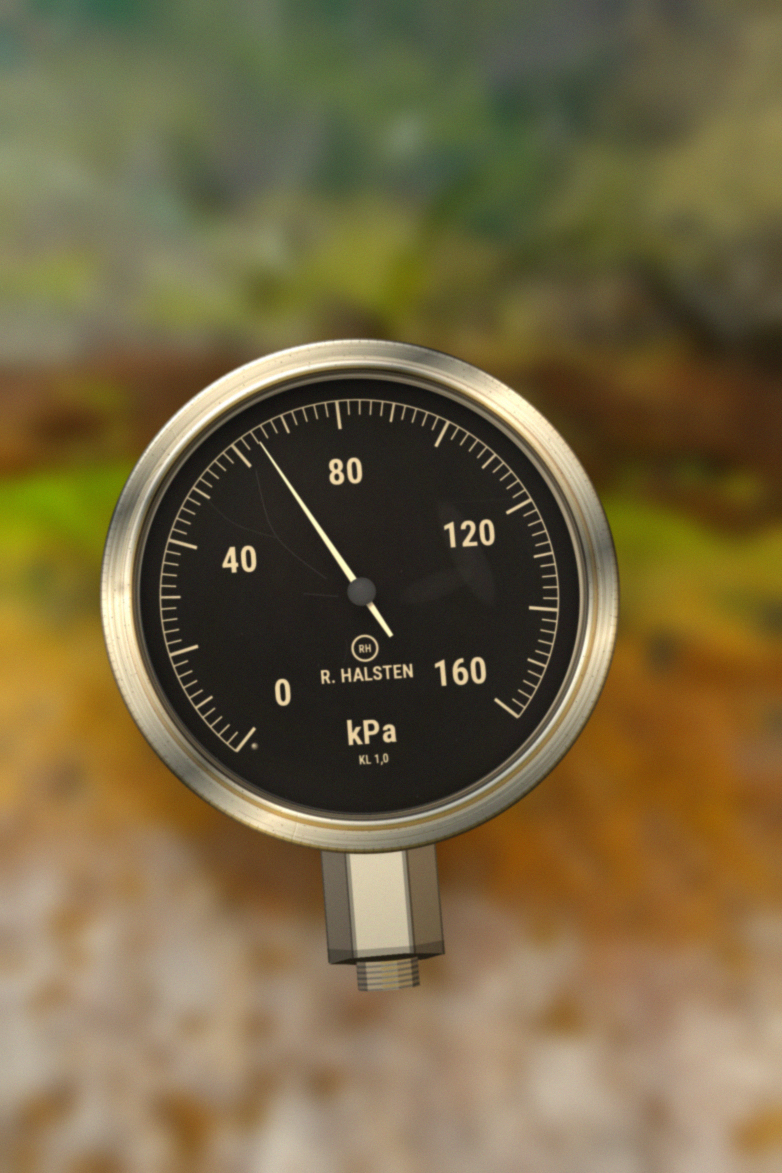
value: **64** kPa
